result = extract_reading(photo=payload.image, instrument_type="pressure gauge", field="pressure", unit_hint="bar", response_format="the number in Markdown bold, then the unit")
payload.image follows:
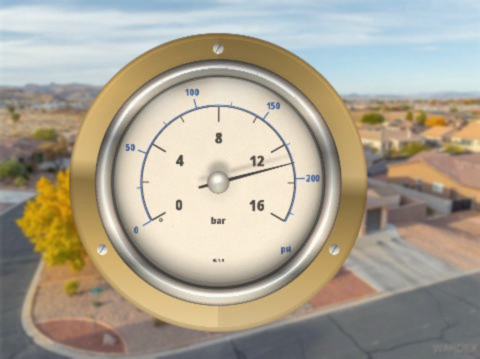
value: **13** bar
